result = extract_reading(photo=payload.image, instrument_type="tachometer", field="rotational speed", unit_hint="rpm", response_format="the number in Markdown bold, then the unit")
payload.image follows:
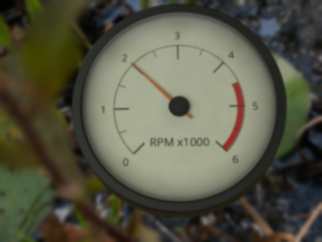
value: **2000** rpm
